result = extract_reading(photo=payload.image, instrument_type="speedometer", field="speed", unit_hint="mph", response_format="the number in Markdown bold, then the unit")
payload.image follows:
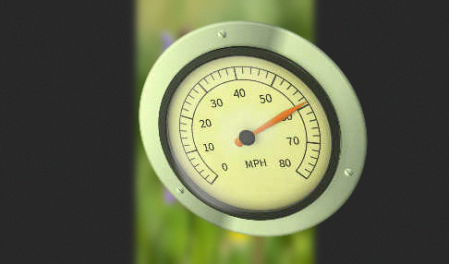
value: **59** mph
